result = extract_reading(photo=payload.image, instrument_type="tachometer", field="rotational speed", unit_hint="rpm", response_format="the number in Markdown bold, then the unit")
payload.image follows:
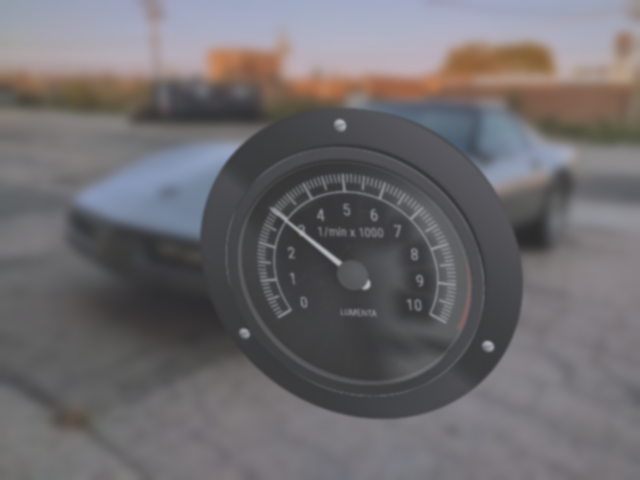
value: **3000** rpm
